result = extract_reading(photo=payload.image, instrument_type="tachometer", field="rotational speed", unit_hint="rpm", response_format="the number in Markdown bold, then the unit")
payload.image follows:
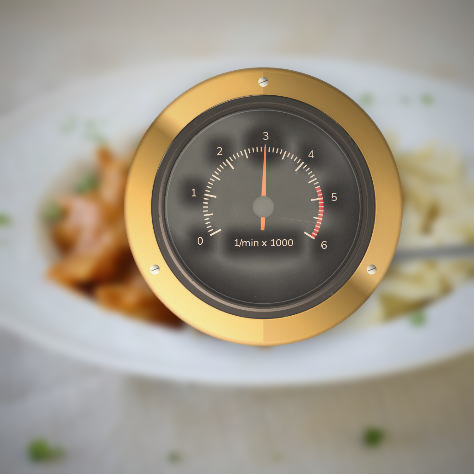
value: **3000** rpm
